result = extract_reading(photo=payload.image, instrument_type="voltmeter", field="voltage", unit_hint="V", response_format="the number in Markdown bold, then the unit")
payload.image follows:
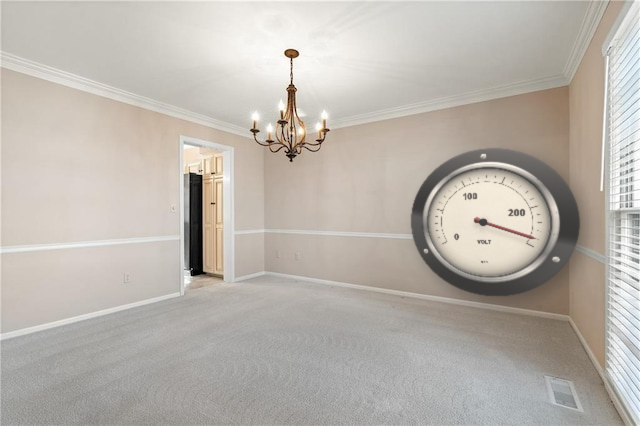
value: **240** V
